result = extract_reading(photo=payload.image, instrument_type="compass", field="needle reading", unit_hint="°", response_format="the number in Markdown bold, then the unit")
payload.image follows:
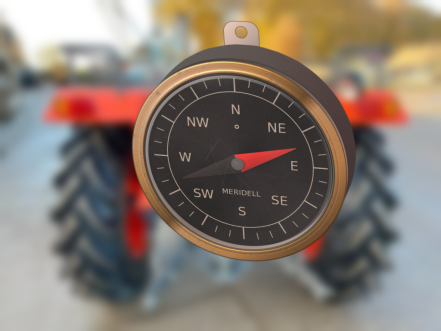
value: **70** °
